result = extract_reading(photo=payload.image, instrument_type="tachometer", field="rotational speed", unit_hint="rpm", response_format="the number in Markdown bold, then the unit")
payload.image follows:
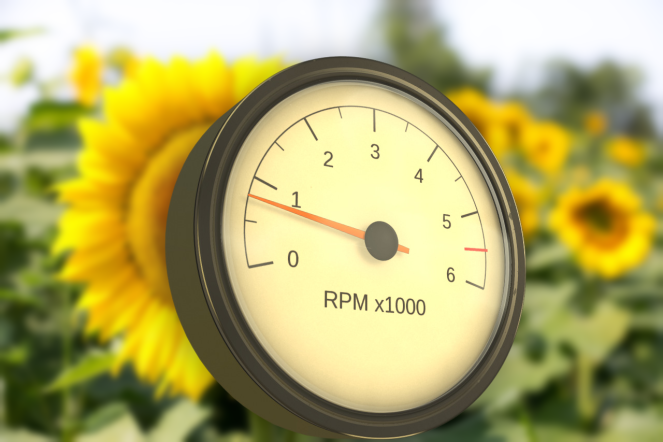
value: **750** rpm
